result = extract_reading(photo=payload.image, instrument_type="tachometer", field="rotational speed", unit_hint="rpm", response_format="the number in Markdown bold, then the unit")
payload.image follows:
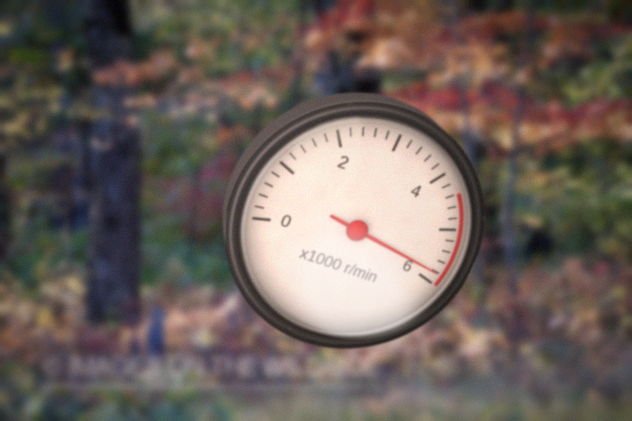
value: **5800** rpm
